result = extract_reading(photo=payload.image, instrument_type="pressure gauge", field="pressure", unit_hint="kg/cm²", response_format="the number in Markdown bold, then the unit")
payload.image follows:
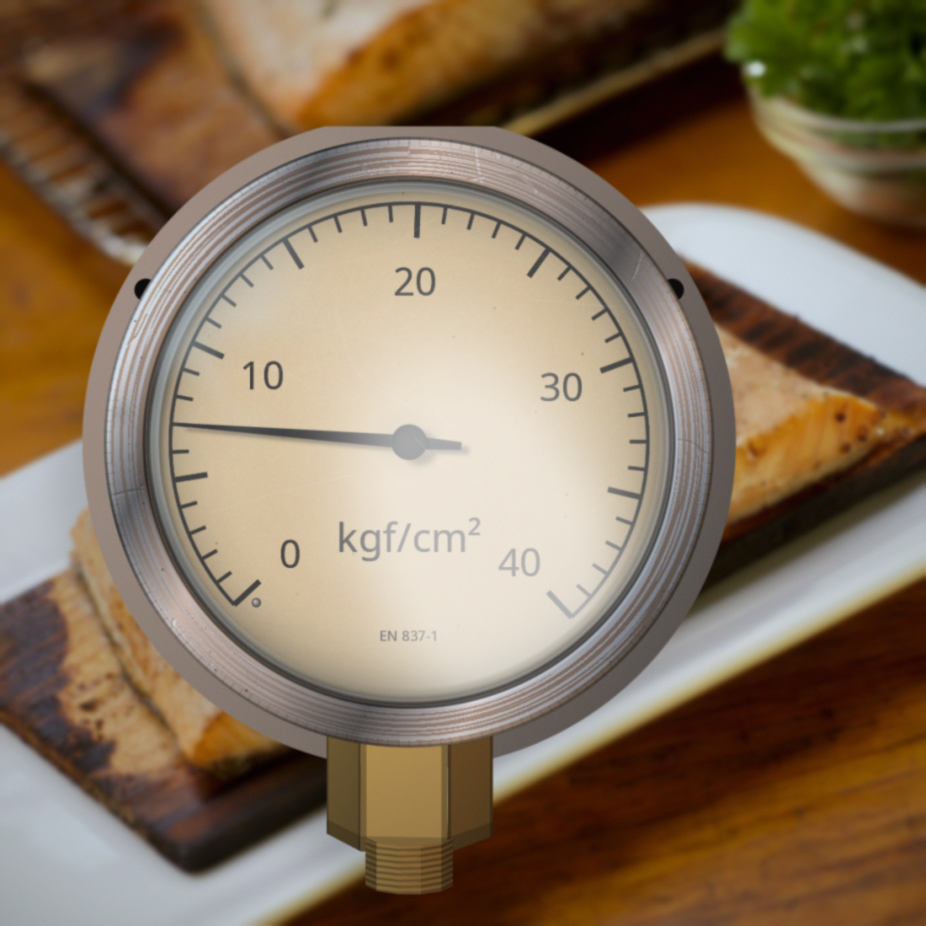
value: **7** kg/cm²
